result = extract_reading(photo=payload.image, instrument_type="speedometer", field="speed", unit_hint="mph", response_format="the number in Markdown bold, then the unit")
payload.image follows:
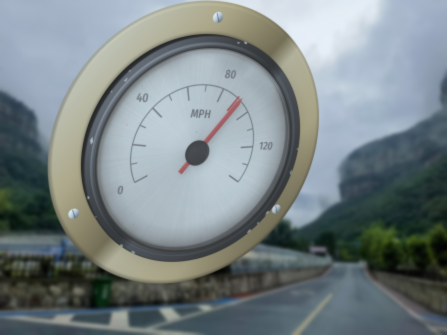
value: **90** mph
